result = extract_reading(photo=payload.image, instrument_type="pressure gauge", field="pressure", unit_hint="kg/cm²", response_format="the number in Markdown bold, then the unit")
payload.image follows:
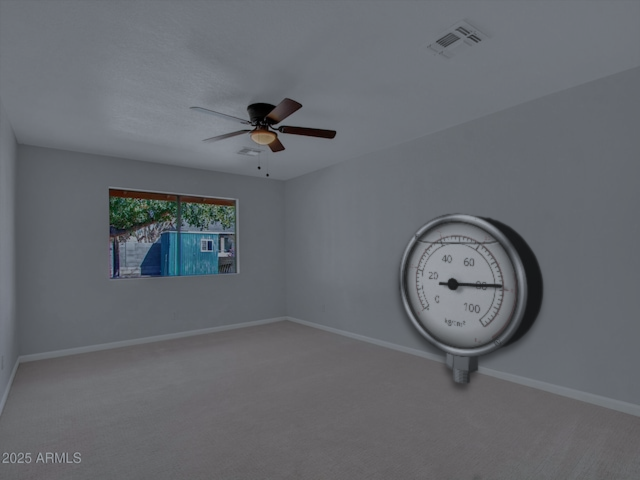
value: **80** kg/cm²
